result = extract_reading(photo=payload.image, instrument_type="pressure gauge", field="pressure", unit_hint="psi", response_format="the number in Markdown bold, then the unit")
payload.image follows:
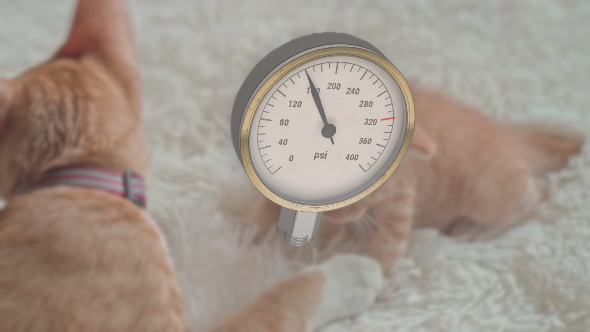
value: **160** psi
